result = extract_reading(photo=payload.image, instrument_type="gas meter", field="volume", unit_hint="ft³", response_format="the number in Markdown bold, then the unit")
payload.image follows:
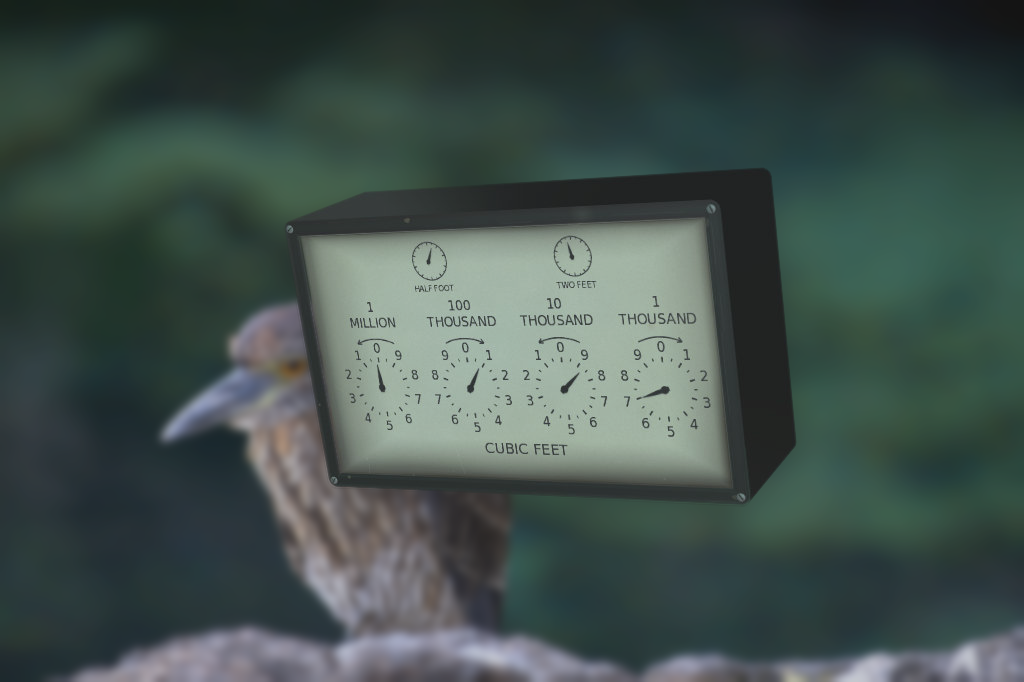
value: **8700** ft³
